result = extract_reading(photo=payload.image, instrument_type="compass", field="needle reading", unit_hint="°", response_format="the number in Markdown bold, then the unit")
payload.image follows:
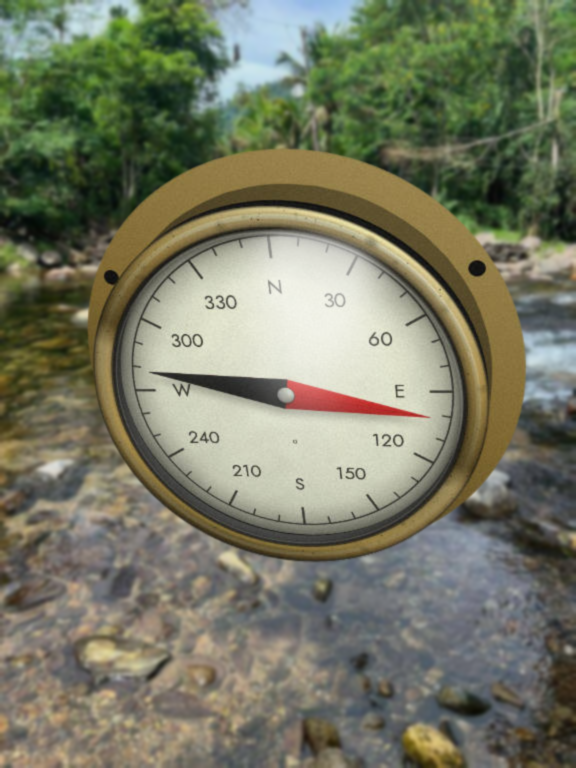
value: **100** °
